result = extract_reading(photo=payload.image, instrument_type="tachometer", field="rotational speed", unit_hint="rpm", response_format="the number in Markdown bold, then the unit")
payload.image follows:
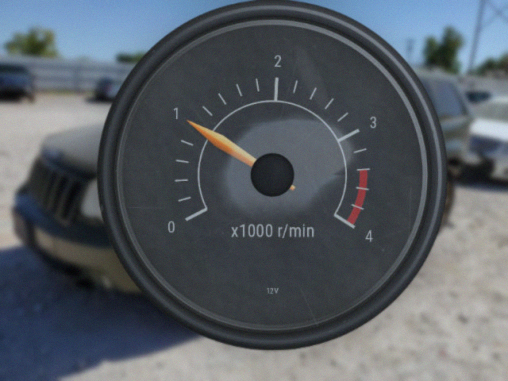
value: **1000** rpm
